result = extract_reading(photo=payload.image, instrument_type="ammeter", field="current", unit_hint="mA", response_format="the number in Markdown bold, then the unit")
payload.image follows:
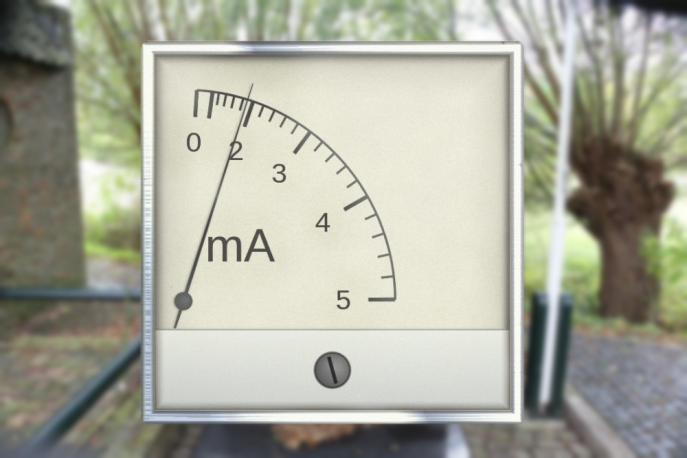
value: **1.9** mA
